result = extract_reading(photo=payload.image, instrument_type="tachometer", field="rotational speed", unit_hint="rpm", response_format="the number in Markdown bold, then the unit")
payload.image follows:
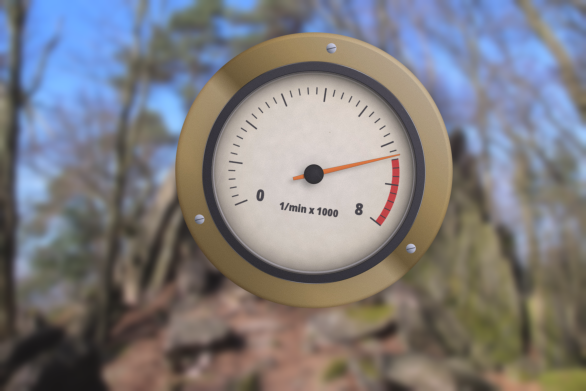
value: **6300** rpm
